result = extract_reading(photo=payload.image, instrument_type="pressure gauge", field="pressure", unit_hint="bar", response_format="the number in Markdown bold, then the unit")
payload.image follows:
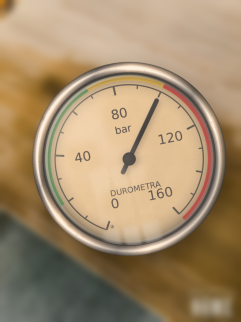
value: **100** bar
